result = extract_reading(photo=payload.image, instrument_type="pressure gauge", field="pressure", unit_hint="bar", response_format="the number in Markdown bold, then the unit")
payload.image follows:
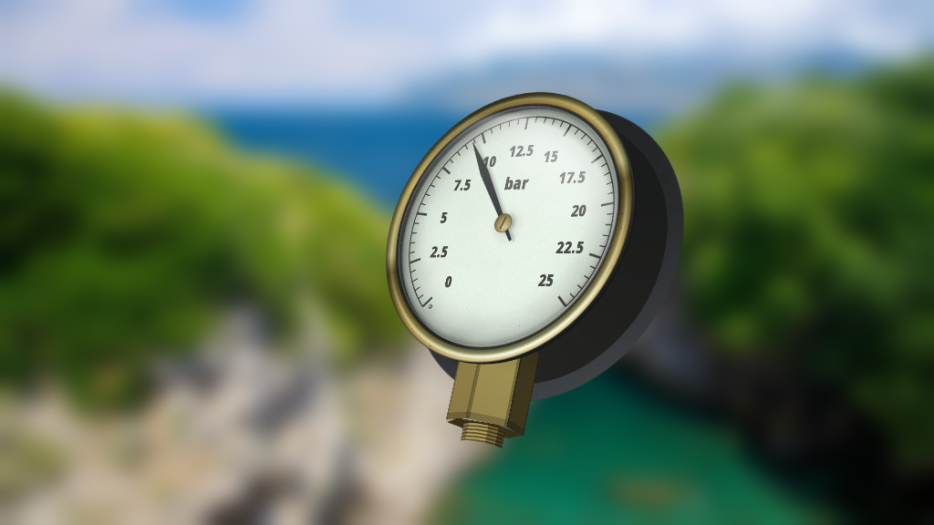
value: **9.5** bar
